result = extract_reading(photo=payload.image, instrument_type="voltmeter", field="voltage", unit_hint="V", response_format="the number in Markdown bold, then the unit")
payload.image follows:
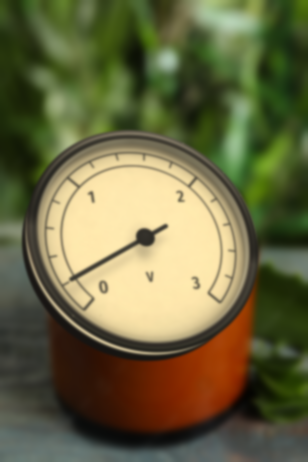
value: **0.2** V
